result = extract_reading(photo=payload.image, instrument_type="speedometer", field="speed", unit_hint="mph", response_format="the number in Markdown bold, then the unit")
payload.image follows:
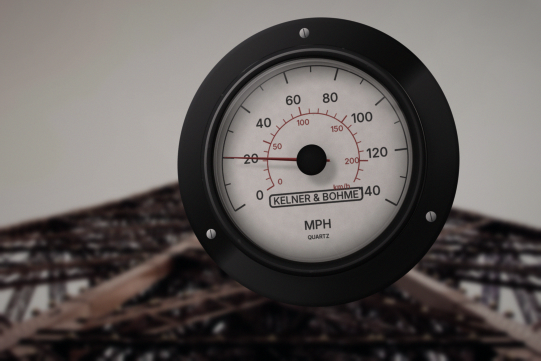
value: **20** mph
